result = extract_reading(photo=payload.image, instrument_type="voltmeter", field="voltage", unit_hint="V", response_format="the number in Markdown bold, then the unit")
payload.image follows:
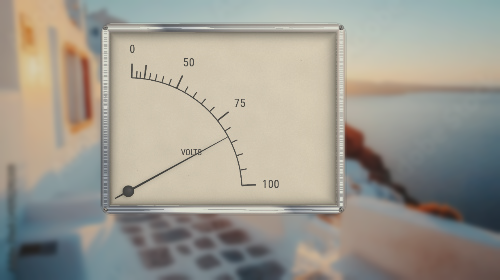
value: **82.5** V
